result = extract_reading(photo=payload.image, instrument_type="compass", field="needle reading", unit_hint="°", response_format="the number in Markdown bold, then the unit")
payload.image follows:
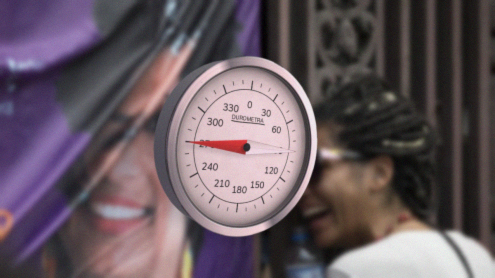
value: **270** °
